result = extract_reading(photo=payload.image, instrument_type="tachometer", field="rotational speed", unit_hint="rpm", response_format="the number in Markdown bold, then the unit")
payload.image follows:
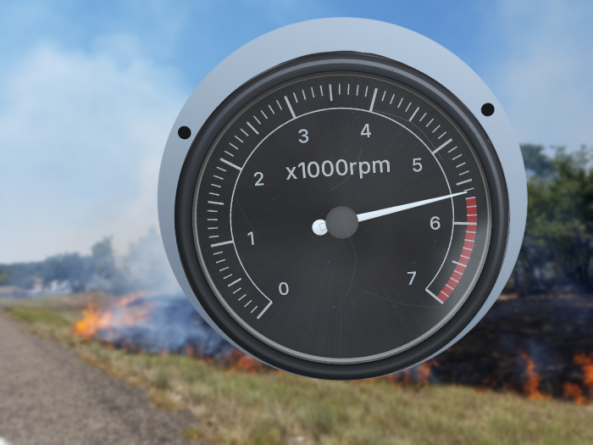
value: **5600** rpm
